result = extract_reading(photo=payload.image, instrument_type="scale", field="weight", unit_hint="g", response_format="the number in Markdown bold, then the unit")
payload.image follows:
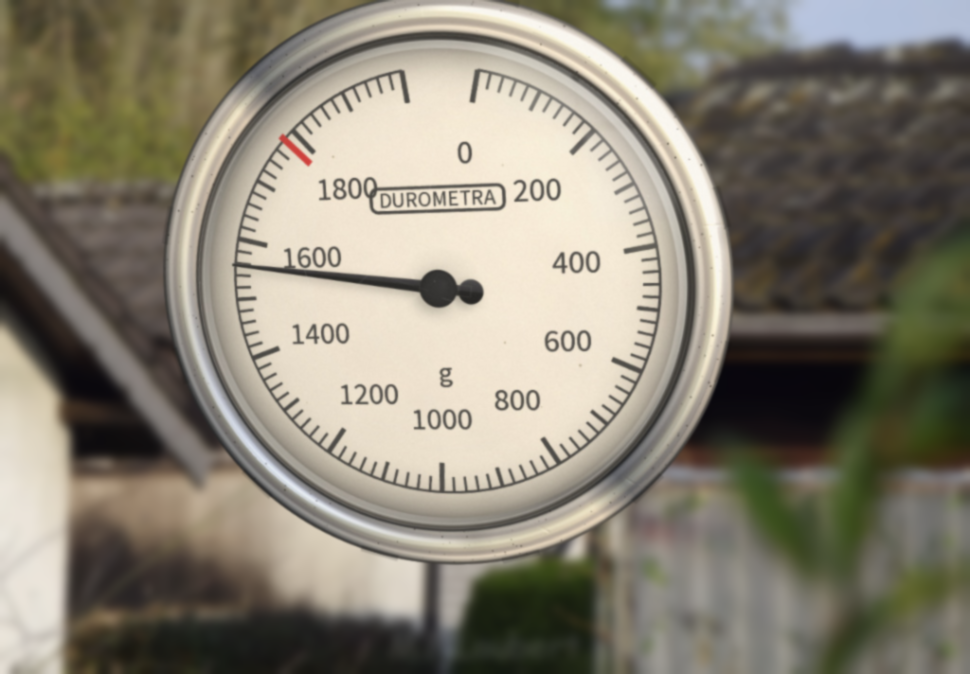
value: **1560** g
